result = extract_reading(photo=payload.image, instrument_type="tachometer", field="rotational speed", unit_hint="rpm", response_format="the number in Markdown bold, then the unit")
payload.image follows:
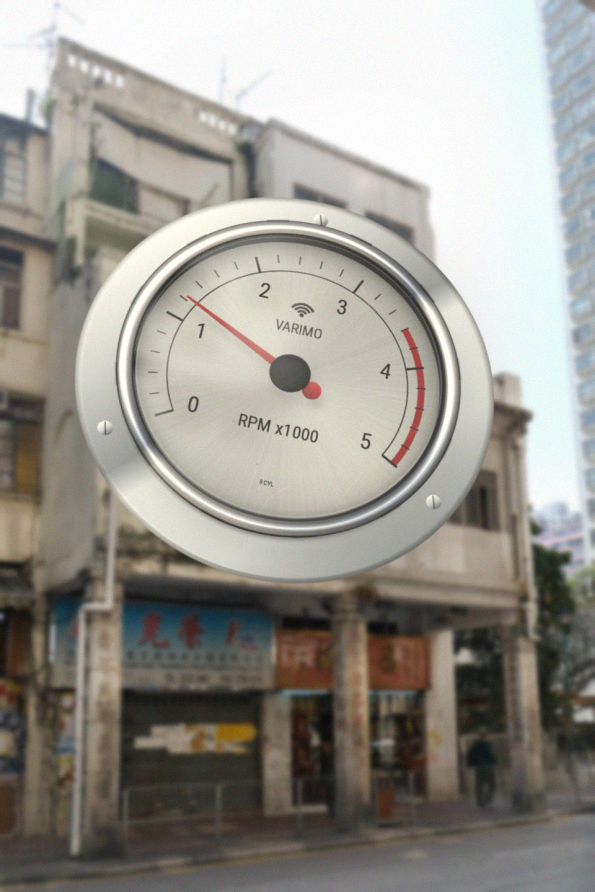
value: **1200** rpm
